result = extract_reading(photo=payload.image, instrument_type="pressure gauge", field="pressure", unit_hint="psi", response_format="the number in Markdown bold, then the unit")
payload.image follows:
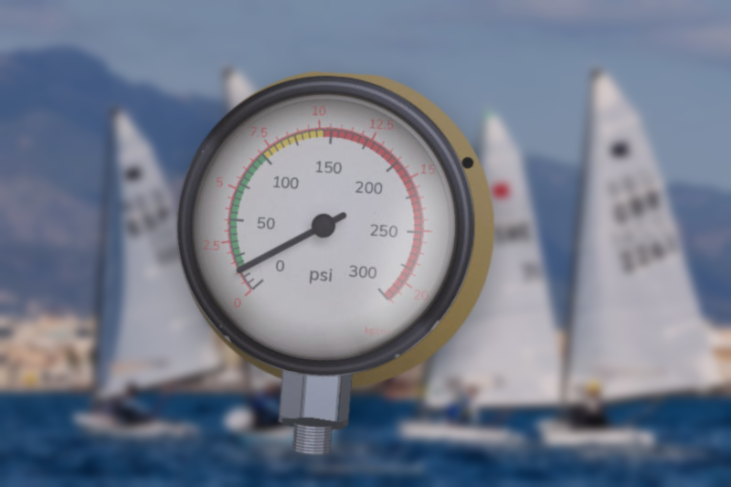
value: **15** psi
